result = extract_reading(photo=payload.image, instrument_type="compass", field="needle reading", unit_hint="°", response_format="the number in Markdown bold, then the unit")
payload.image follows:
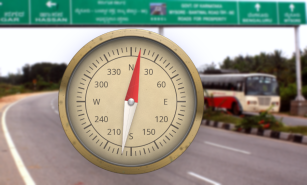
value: **10** °
